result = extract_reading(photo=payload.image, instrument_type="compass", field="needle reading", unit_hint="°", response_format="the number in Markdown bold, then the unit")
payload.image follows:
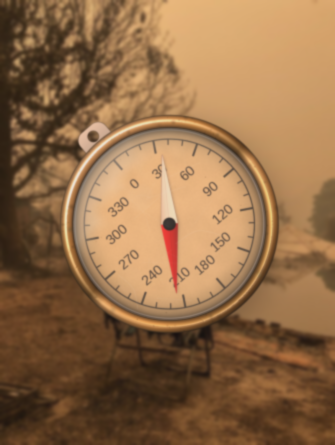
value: **215** °
